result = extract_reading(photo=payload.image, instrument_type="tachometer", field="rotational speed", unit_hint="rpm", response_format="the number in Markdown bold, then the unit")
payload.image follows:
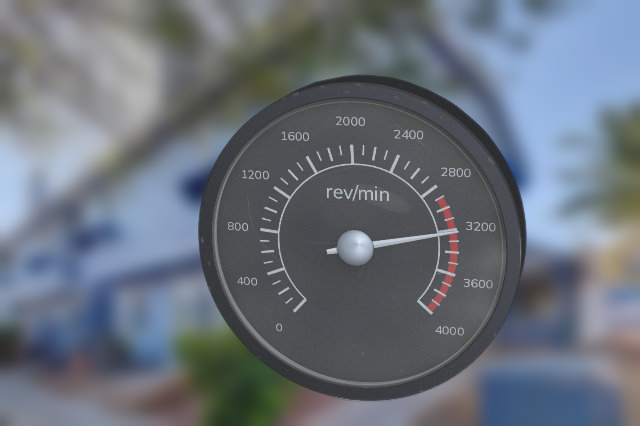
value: **3200** rpm
